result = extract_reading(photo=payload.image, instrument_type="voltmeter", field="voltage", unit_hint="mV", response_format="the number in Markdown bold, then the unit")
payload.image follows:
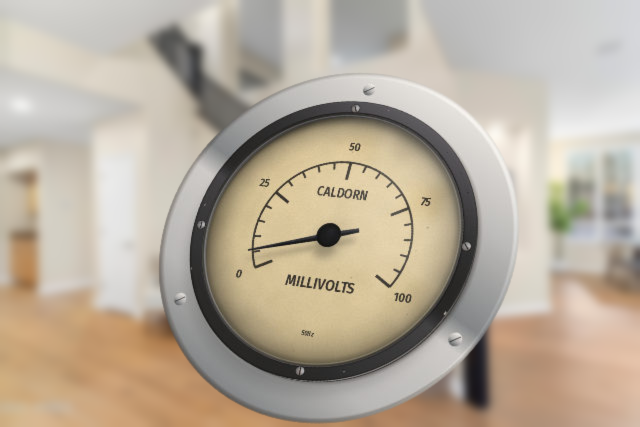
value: **5** mV
